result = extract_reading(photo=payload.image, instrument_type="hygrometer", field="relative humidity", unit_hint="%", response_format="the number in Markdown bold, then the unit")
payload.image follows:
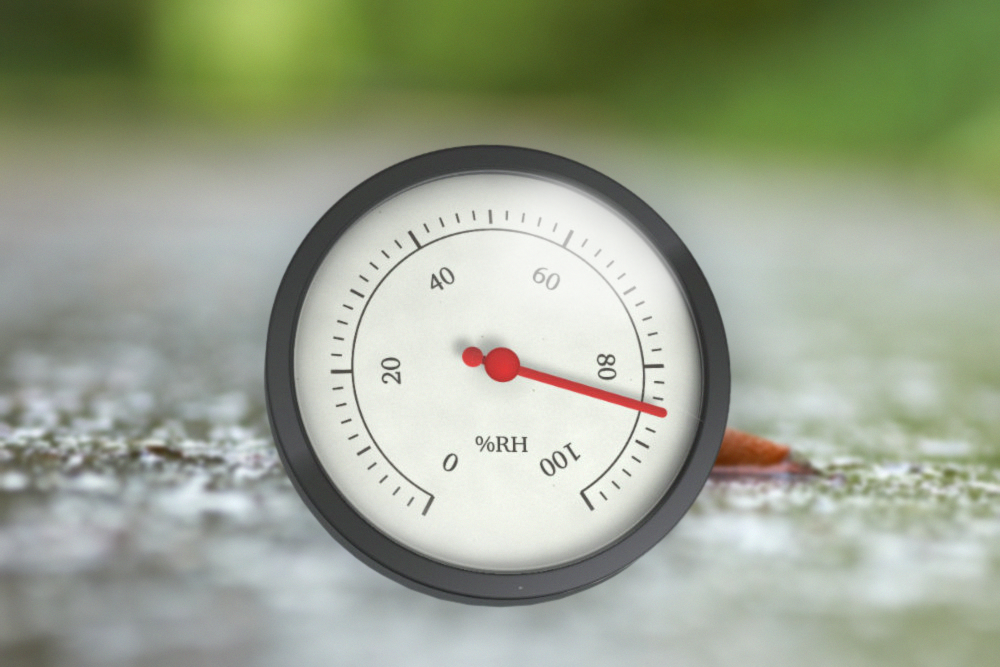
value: **86** %
